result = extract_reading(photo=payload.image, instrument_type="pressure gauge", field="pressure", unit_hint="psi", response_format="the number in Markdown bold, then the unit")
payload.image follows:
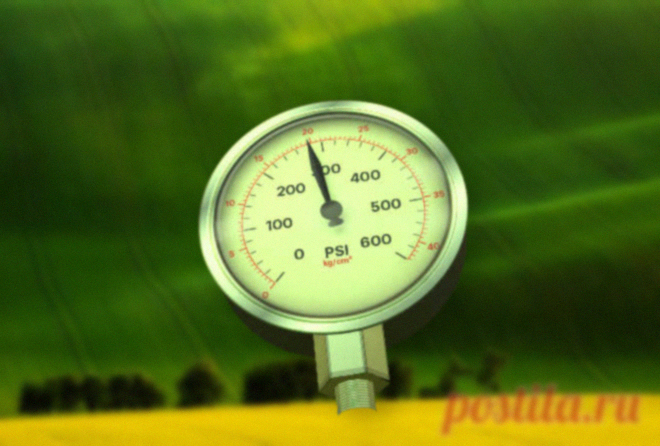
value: **280** psi
